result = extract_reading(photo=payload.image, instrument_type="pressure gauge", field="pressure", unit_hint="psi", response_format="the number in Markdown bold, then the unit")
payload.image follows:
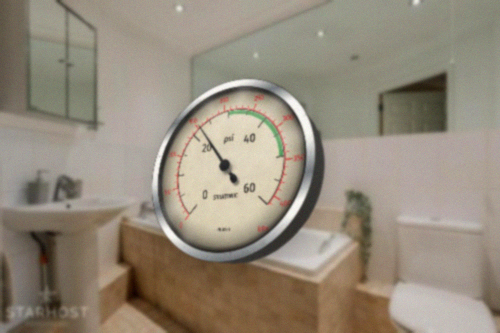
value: **22.5** psi
